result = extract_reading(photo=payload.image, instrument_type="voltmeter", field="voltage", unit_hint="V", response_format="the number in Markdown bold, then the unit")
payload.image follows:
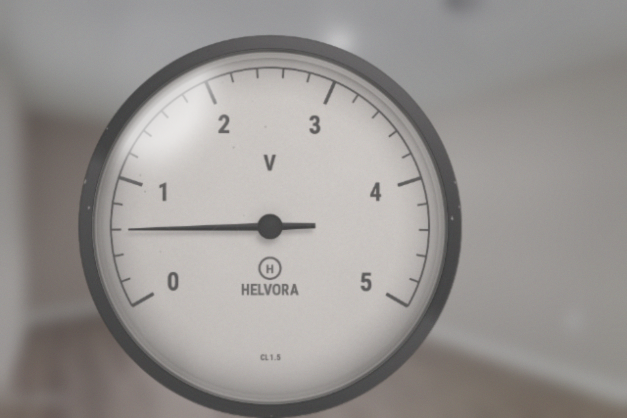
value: **0.6** V
